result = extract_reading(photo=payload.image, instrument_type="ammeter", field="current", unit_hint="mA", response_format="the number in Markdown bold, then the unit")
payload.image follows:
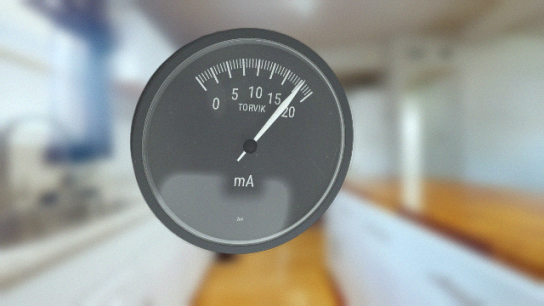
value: **17.5** mA
